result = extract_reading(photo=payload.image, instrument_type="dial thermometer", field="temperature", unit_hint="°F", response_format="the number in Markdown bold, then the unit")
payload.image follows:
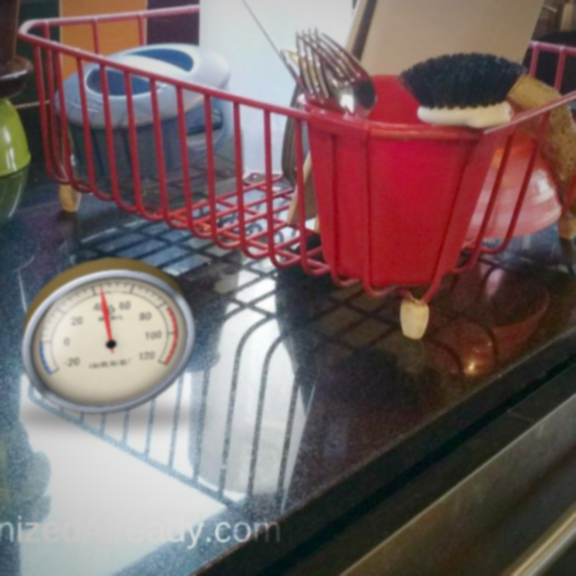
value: **44** °F
